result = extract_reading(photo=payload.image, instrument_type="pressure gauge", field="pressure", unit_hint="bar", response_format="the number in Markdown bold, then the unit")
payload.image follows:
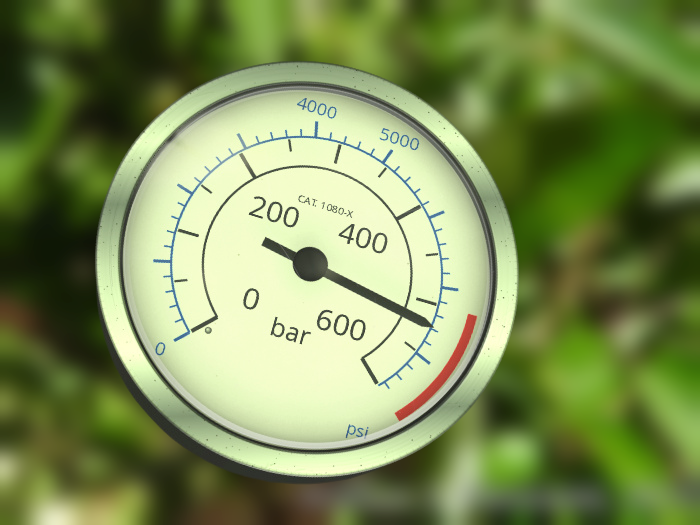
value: **525** bar
